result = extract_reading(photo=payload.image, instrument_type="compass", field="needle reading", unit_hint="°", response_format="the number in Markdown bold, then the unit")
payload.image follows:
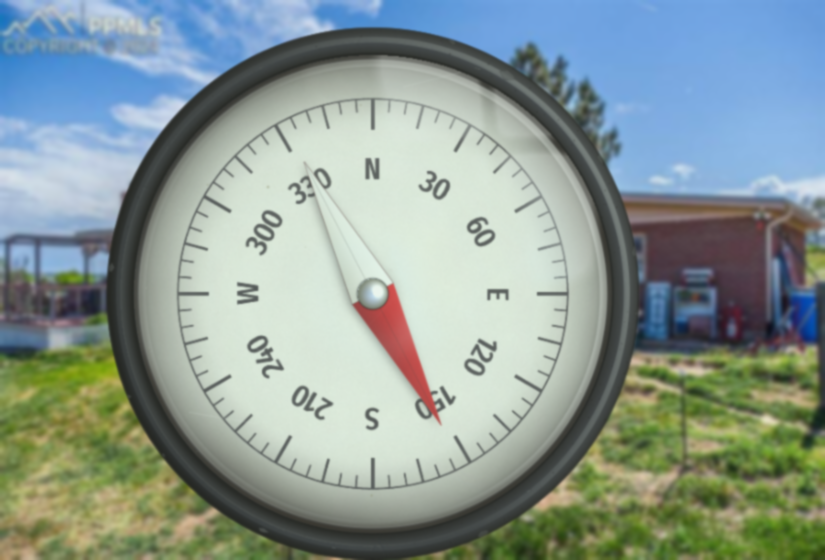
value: **152.5** °
